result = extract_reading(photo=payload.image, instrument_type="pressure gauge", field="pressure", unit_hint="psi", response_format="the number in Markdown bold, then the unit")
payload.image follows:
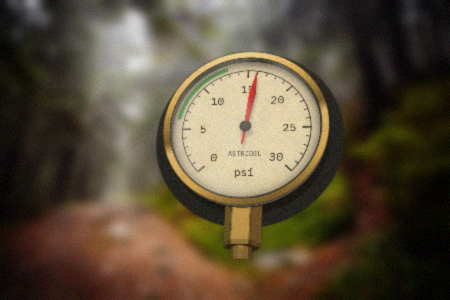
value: **16** psi
